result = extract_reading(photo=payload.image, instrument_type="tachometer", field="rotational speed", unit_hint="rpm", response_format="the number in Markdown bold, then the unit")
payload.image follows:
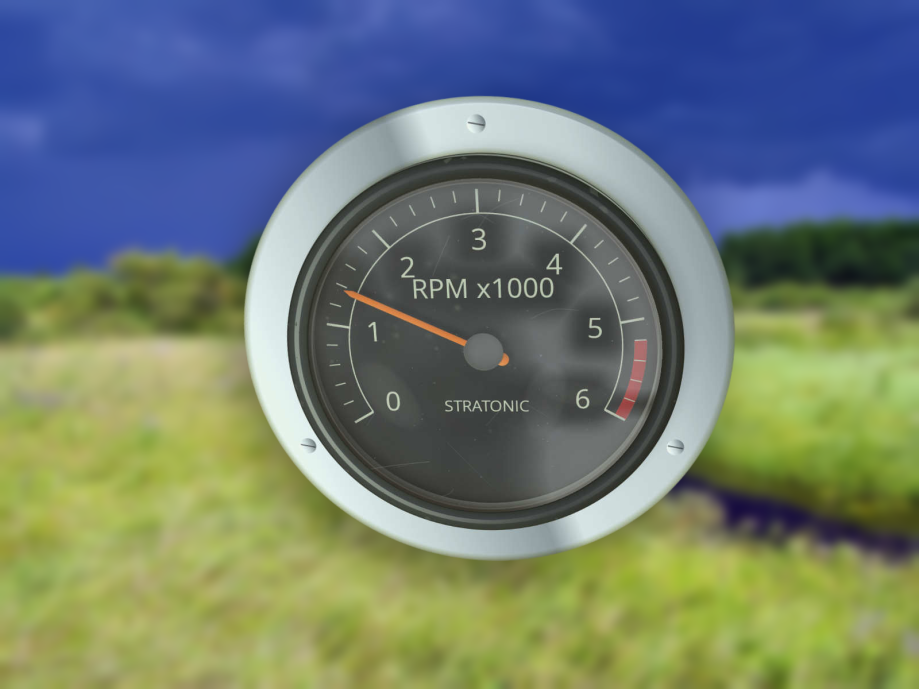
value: **1400** rpm
